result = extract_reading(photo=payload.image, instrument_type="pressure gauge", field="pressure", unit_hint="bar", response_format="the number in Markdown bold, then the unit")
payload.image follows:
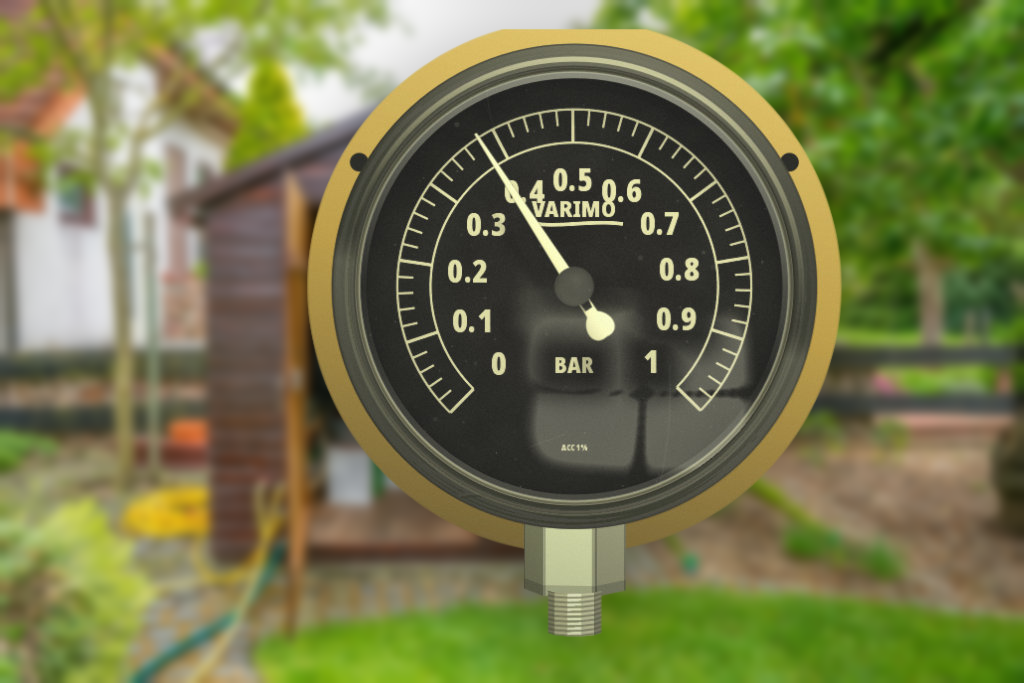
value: **0.38** bar
